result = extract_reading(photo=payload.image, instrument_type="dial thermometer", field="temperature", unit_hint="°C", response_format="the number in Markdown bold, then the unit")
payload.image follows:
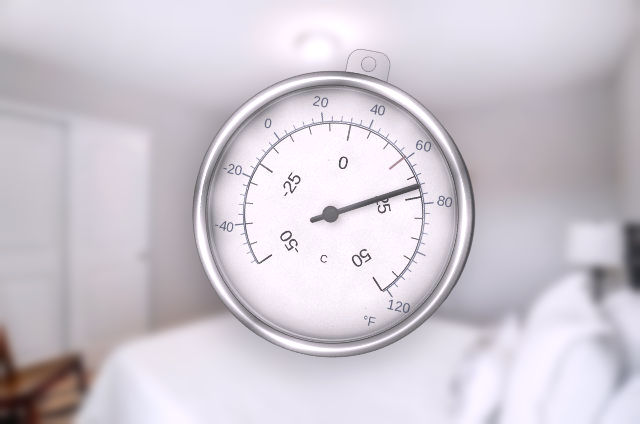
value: **22.5** °C
